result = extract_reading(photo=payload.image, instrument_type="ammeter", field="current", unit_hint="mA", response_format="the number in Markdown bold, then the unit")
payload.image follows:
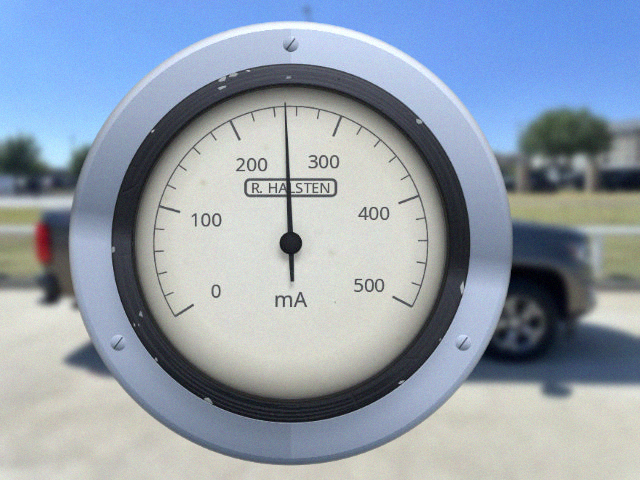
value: **250** mA
